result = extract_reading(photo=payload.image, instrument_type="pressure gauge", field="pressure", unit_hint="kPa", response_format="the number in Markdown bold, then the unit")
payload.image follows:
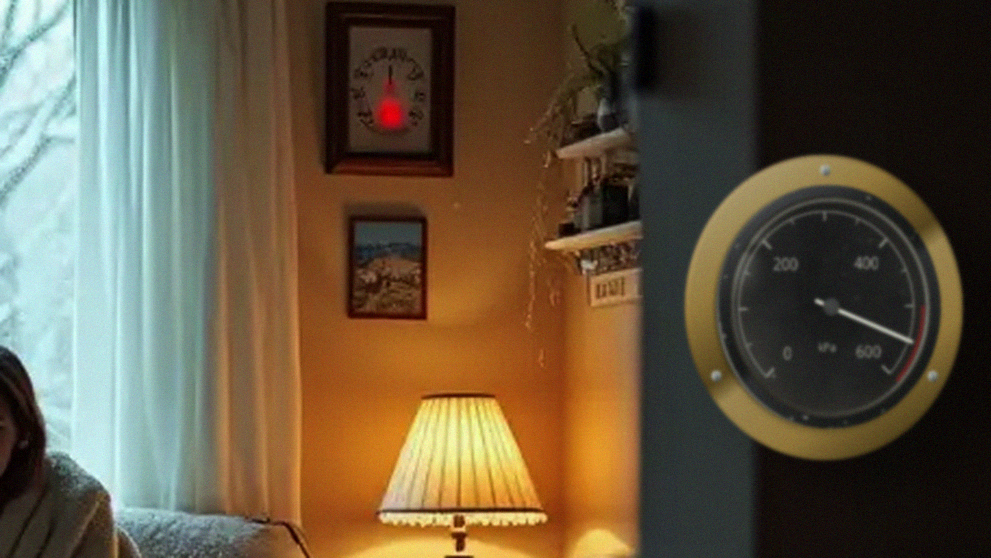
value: **550** kPa
